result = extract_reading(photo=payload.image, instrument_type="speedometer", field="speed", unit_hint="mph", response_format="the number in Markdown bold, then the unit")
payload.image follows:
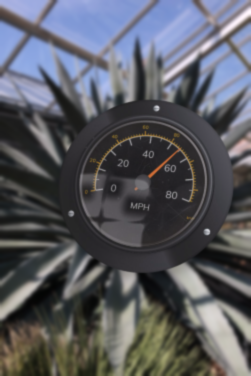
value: **55** mph
